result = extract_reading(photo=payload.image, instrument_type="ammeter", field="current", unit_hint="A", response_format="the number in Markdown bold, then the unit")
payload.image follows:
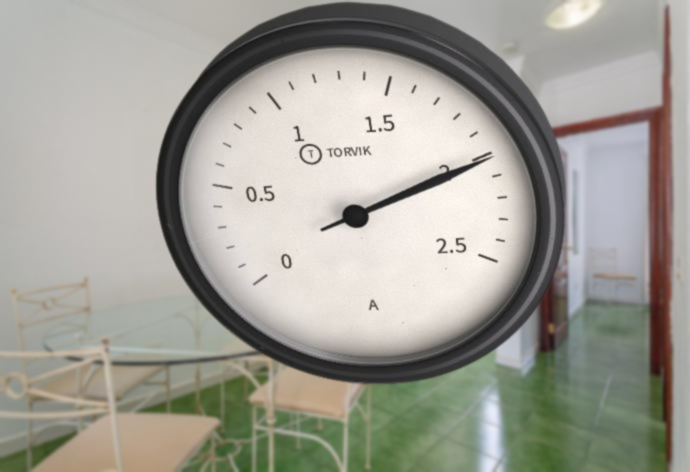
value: **2** A
